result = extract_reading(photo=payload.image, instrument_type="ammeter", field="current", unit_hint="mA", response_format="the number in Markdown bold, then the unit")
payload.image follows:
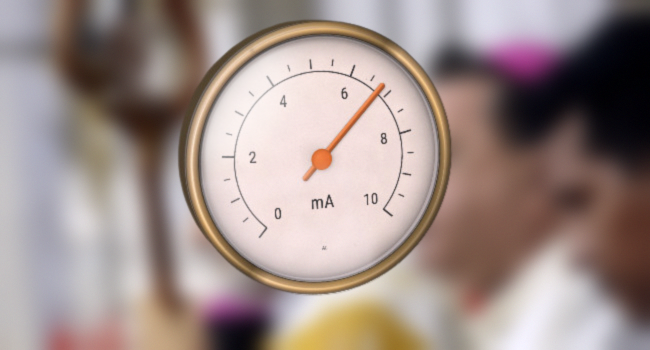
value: **6.75** mA
